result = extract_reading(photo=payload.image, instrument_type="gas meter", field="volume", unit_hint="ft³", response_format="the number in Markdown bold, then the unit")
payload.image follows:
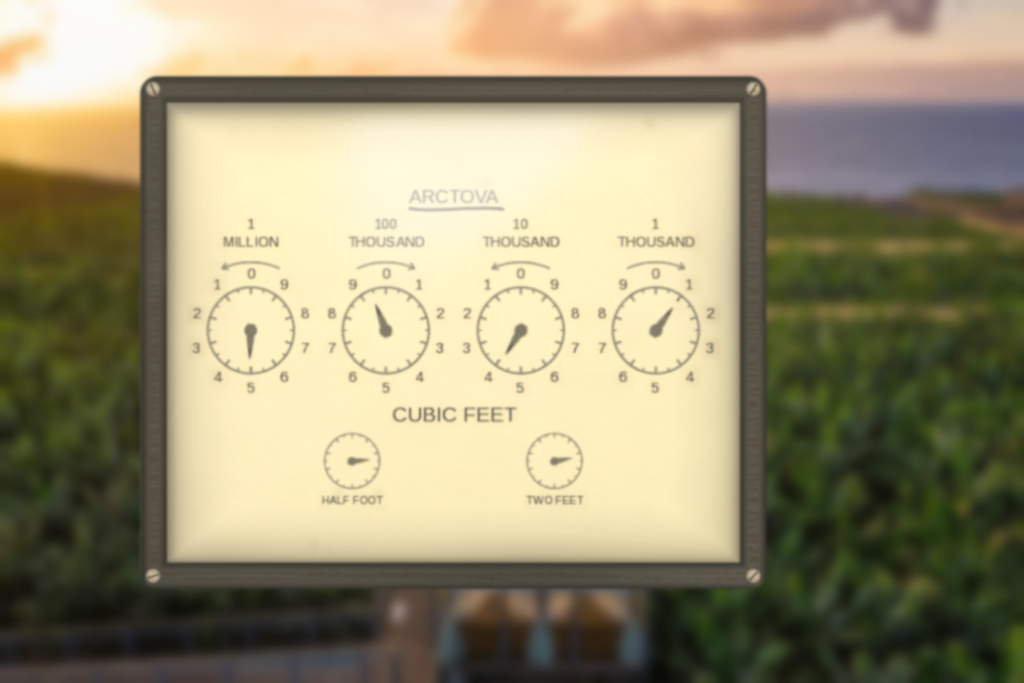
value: **494100** ft³
